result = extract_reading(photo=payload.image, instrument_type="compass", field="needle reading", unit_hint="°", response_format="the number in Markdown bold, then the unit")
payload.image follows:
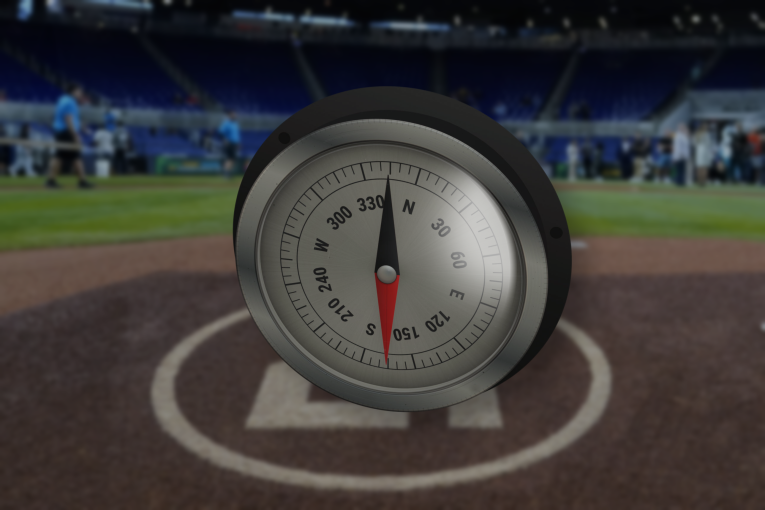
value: **165** °
